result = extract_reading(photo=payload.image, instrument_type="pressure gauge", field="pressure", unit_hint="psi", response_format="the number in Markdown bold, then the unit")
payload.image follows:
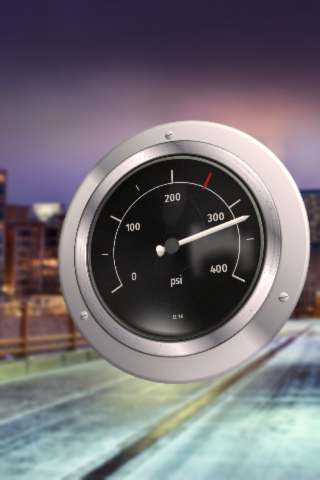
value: **325** psi
